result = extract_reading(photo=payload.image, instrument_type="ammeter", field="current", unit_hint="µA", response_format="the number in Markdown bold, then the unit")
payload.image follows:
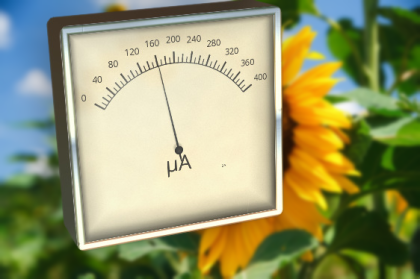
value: **160** µA
